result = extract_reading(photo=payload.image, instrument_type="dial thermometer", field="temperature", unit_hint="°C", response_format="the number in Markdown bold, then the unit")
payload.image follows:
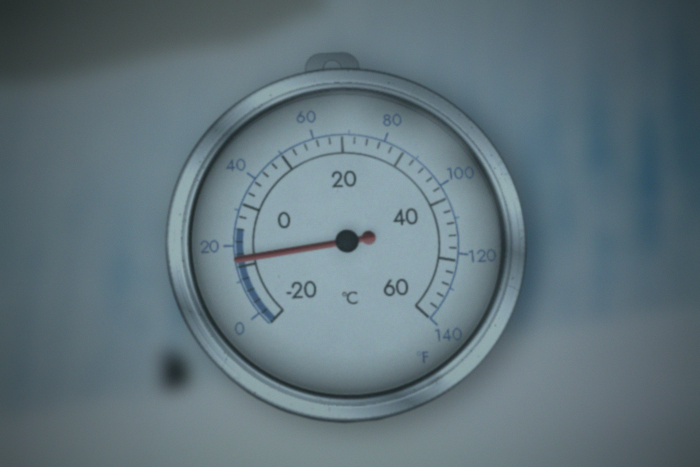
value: **-9** °C
